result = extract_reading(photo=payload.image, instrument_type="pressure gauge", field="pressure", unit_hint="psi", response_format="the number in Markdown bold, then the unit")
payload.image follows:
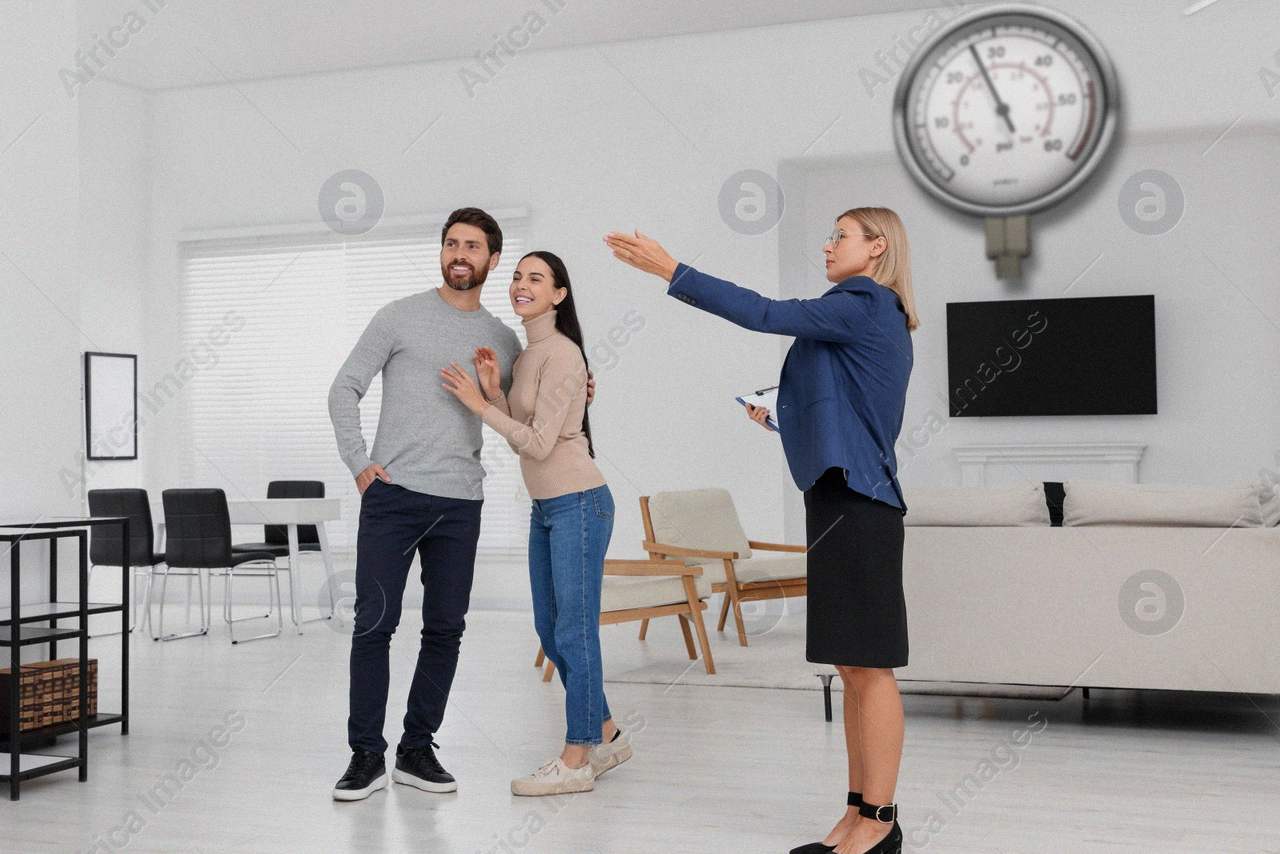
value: **26** psi
